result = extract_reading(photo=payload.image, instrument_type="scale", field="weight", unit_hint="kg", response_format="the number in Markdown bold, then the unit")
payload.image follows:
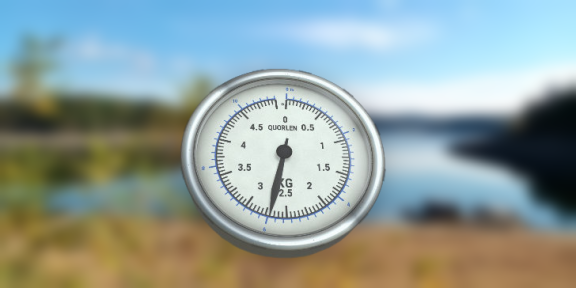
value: **2.7** kg
